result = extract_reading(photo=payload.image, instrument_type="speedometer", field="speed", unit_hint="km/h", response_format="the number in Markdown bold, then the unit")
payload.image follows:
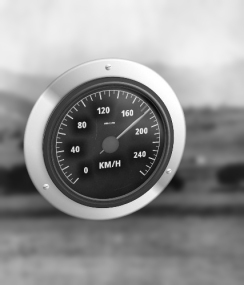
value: **180** km/h
